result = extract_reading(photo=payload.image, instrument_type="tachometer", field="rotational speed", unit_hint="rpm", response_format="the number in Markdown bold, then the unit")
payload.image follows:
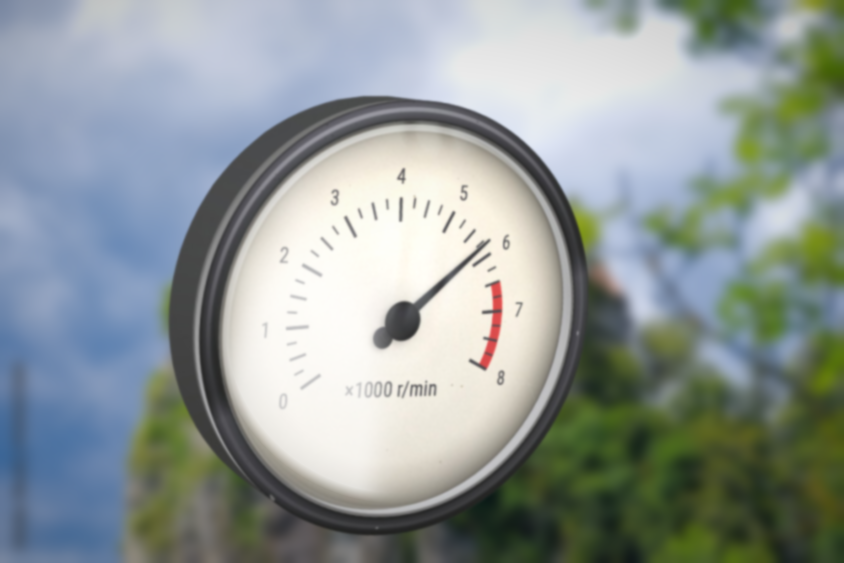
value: **5750** rpm
